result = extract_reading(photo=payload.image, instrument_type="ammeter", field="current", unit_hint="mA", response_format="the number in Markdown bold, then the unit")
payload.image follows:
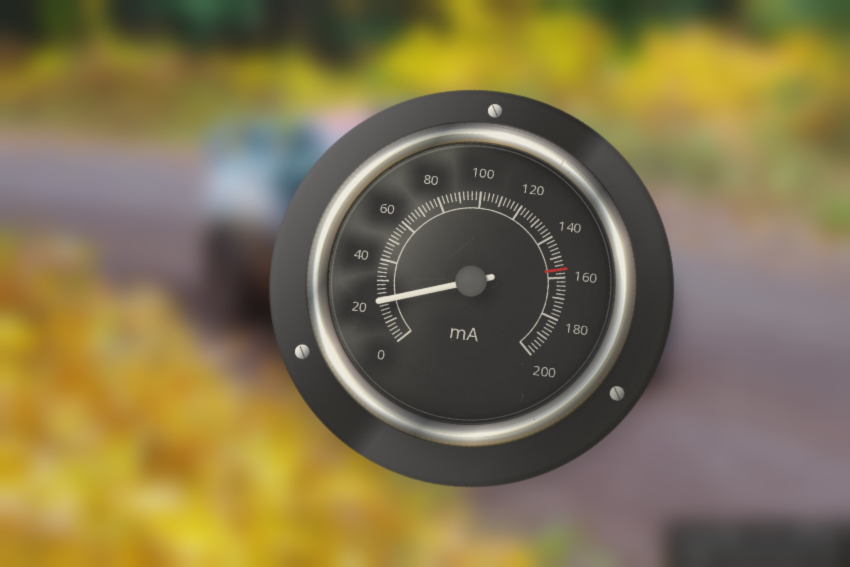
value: **20** mA
